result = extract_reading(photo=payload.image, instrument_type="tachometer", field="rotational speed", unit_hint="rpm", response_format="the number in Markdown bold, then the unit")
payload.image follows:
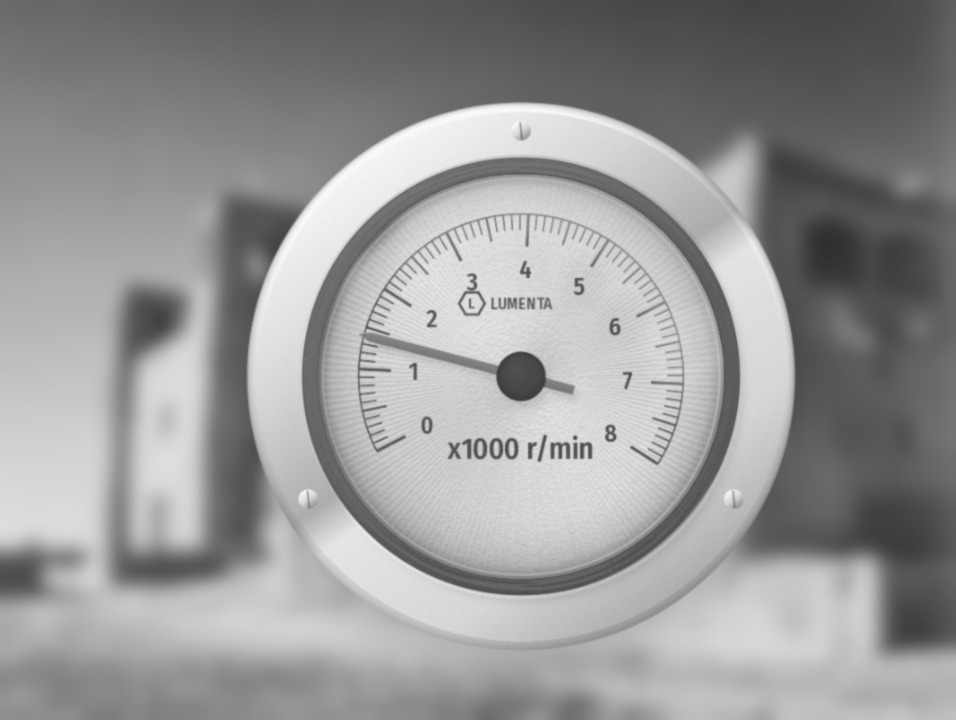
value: **1400** rpm
